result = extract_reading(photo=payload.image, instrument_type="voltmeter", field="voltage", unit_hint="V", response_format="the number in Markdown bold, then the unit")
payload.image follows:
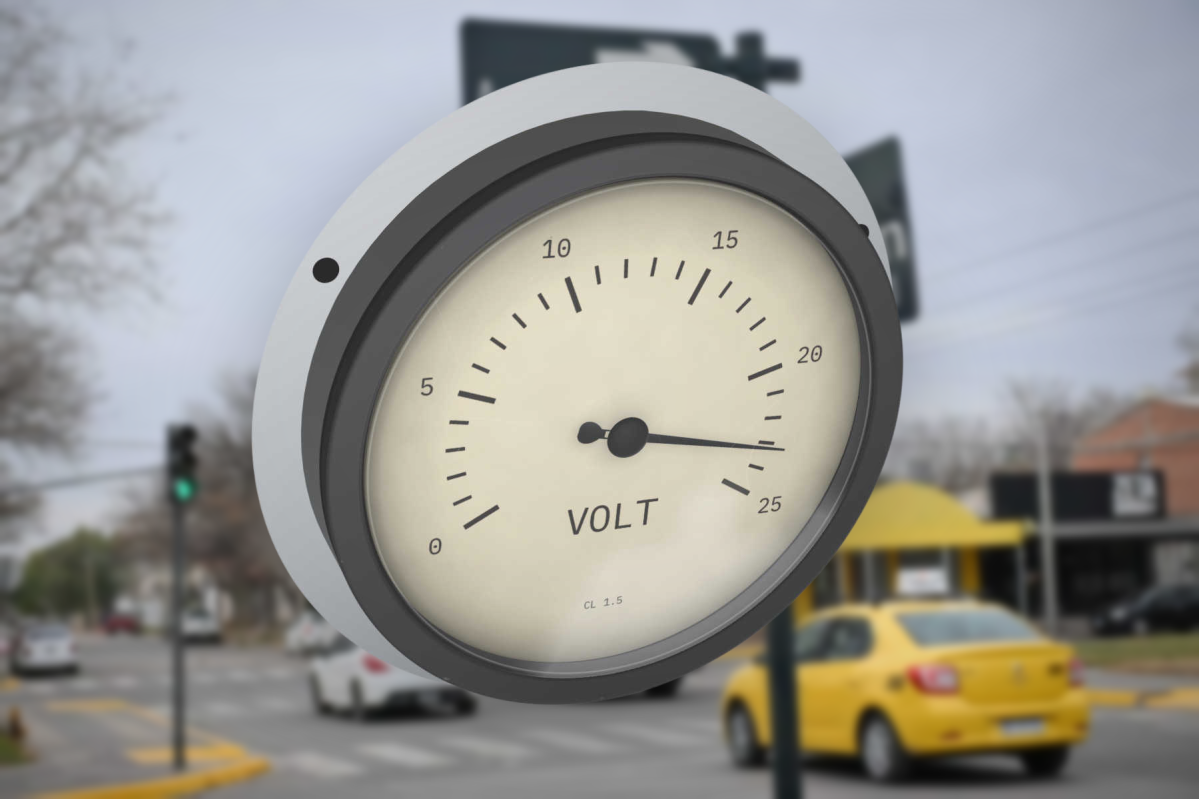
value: **23** V
